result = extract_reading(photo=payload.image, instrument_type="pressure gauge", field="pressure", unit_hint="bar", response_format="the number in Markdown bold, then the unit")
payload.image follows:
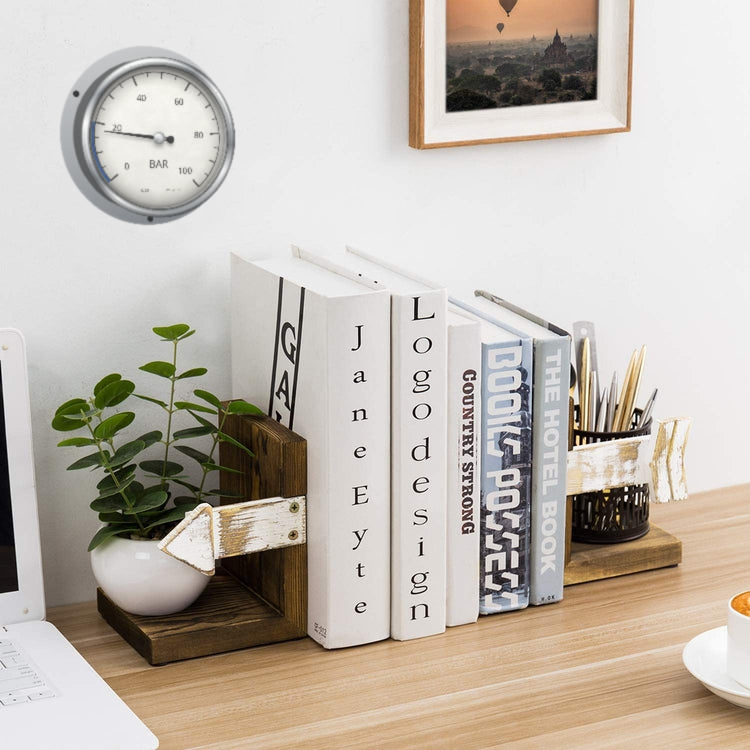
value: **17.5** bar
